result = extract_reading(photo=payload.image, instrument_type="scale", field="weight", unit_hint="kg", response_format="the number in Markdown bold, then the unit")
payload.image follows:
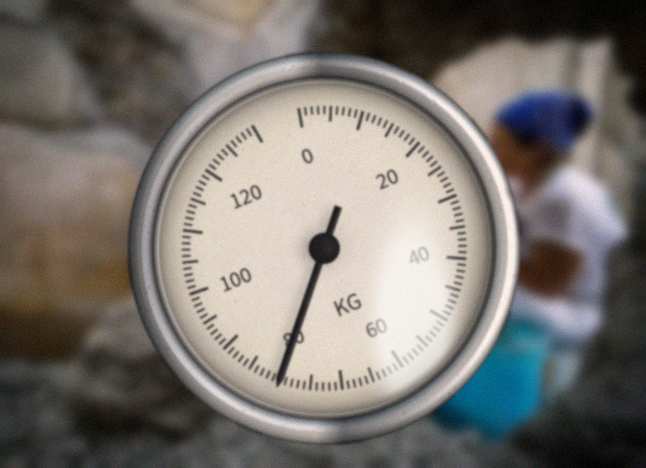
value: **80** kg
